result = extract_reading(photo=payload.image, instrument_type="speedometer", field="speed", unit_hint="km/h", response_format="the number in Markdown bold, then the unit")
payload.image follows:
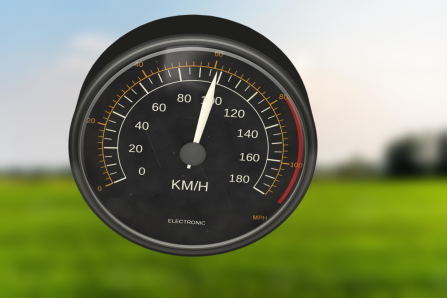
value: **97.5** km/h
